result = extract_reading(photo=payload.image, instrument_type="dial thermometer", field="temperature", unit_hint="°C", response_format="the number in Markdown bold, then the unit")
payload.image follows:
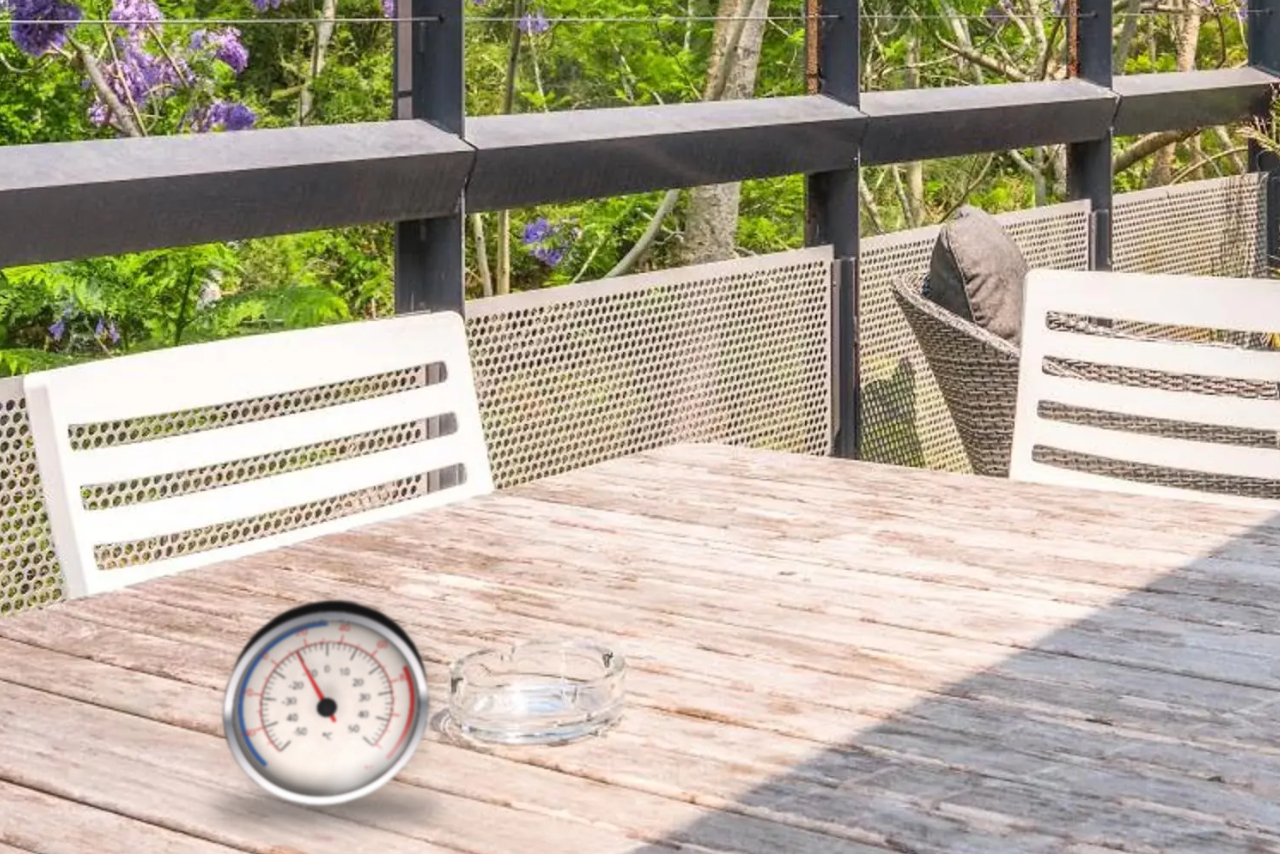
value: **-10** °C
